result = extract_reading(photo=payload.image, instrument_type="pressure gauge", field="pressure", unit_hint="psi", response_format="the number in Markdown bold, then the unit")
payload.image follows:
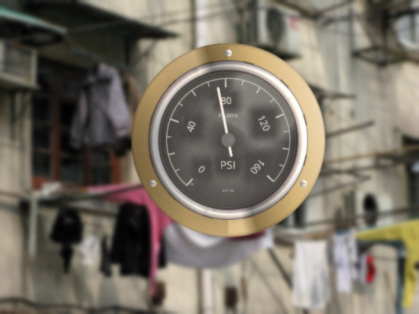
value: **75** psi
